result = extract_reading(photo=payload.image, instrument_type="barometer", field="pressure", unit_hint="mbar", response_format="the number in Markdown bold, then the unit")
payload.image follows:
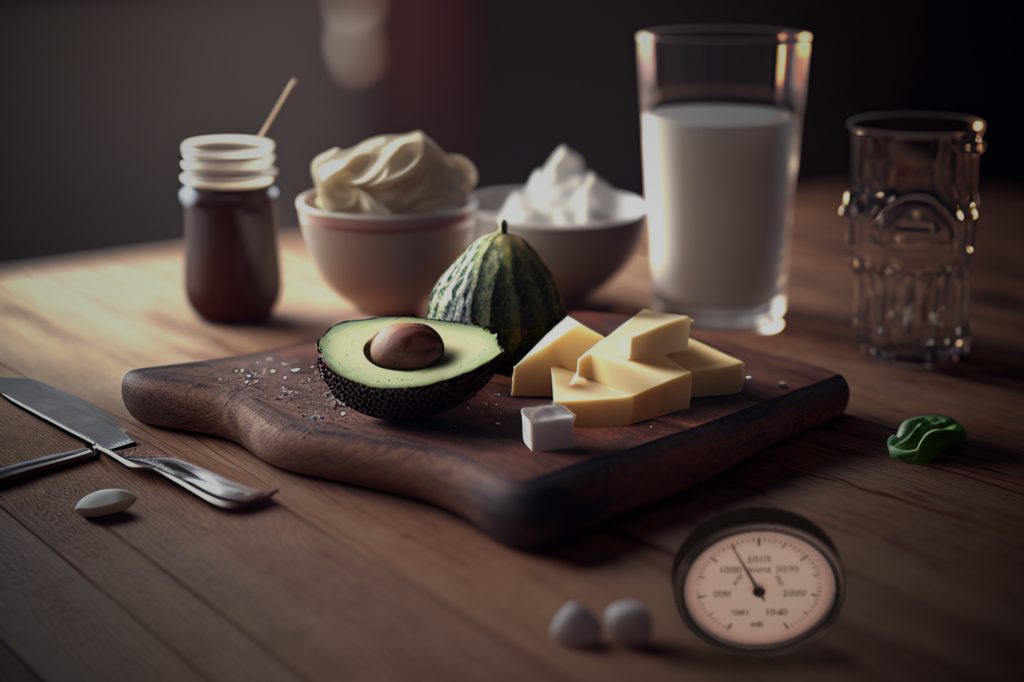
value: **1005** mbar
